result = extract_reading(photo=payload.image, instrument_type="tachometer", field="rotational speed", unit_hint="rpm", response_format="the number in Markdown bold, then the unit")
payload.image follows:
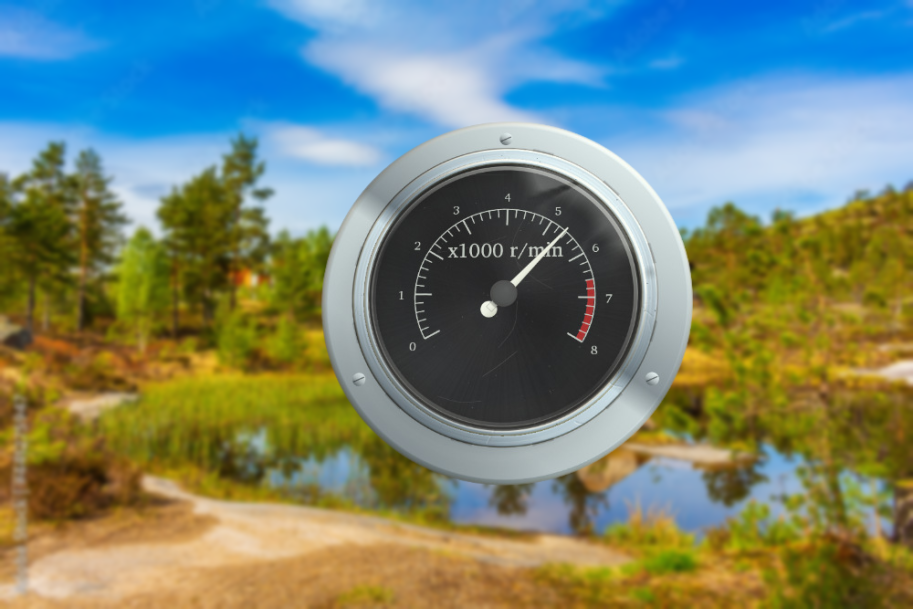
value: **5400** rpm
